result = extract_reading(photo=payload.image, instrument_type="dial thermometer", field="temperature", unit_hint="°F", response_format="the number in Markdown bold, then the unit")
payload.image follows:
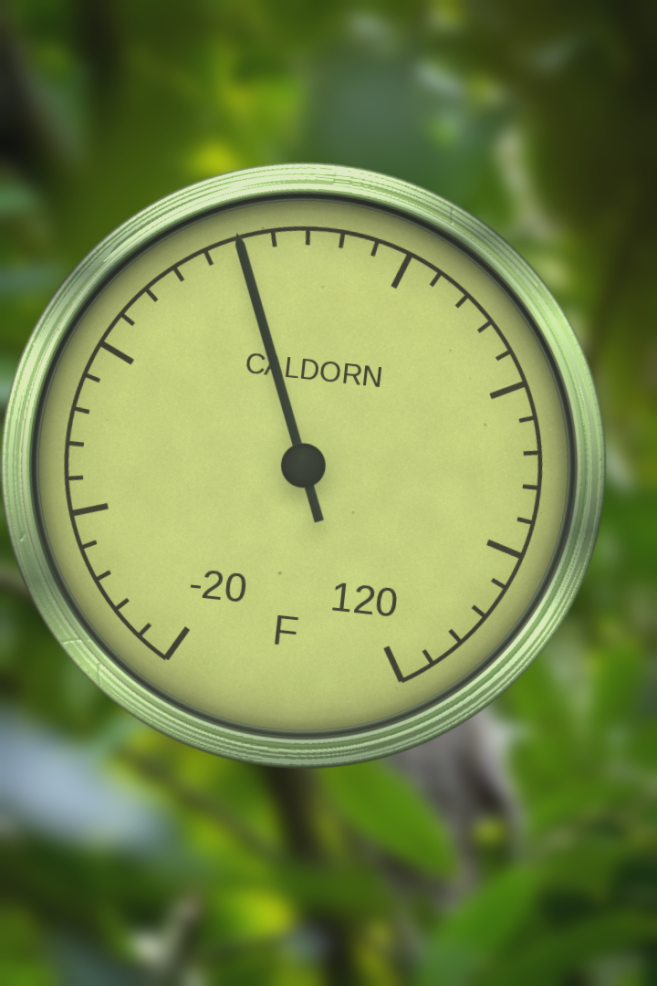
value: **40** °F
